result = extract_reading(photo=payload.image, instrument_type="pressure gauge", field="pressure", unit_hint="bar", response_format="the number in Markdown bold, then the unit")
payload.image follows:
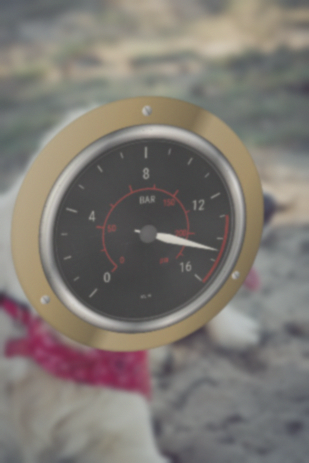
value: **14.5** bar
